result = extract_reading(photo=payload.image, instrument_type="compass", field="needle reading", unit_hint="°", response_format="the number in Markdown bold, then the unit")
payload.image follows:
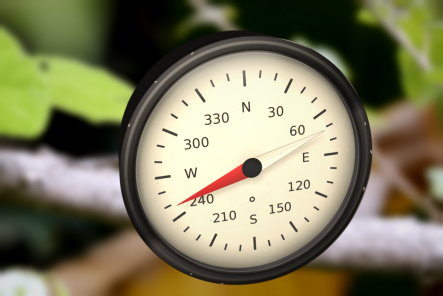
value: **250** °
